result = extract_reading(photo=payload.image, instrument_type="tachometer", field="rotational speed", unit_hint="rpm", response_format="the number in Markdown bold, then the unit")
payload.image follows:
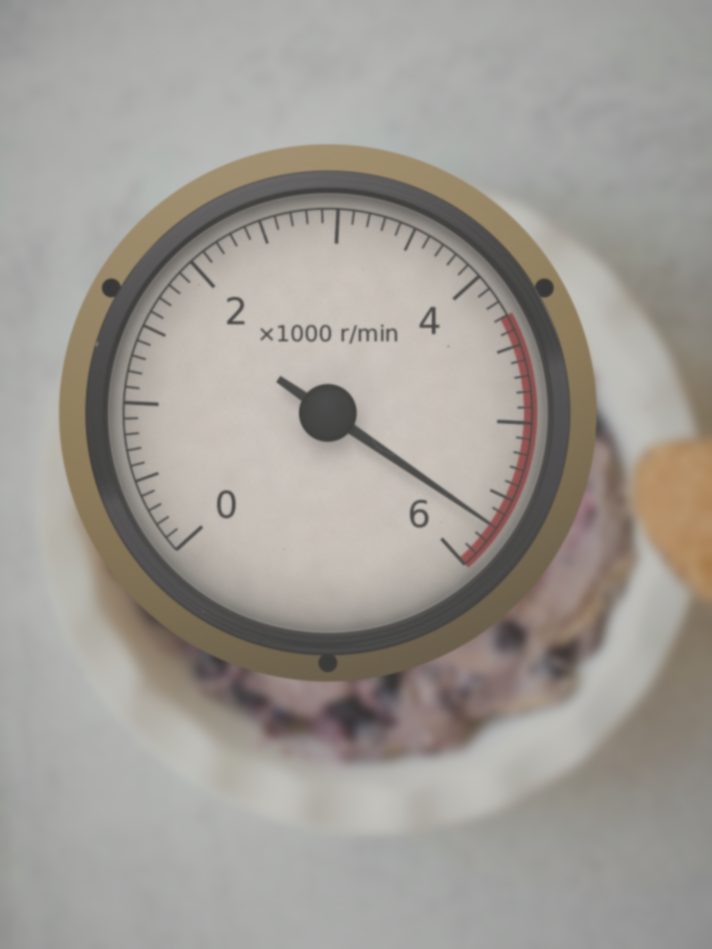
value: **5700** rpm
